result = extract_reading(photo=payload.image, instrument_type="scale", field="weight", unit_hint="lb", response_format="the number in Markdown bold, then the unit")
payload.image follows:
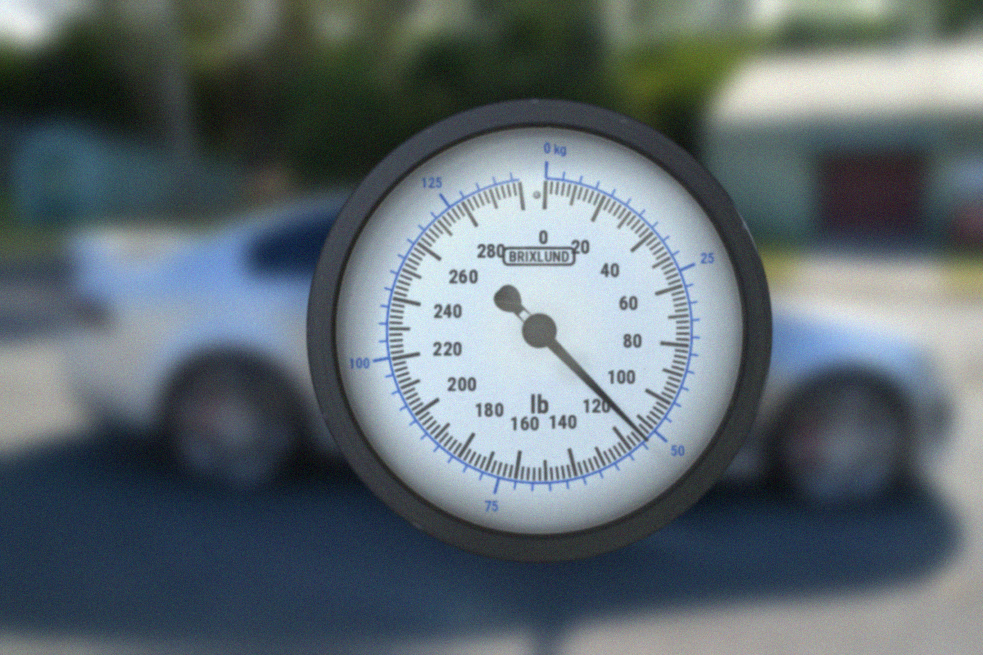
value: **114** lb
